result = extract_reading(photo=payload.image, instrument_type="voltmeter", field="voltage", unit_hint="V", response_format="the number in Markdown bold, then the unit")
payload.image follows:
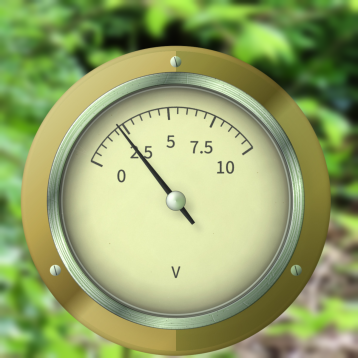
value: **2.25** V
